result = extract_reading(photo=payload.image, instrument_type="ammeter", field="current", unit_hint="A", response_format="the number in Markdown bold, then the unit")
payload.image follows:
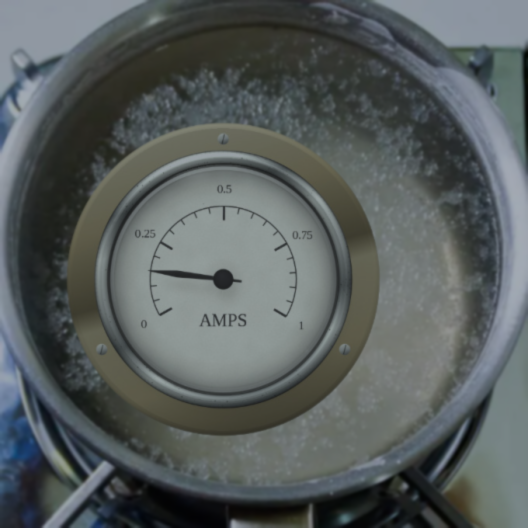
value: **0.15** A
